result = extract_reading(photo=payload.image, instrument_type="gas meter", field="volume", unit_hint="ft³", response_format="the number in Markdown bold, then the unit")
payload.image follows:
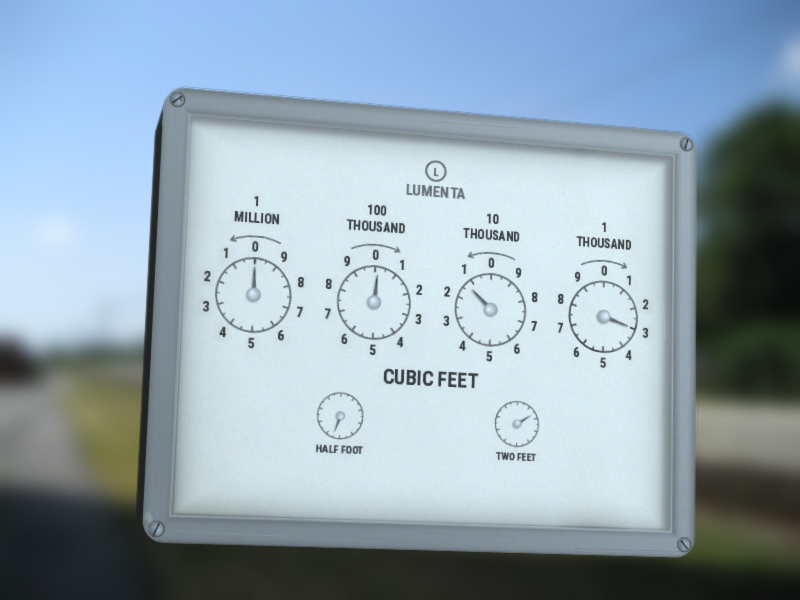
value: **1300** ft³
